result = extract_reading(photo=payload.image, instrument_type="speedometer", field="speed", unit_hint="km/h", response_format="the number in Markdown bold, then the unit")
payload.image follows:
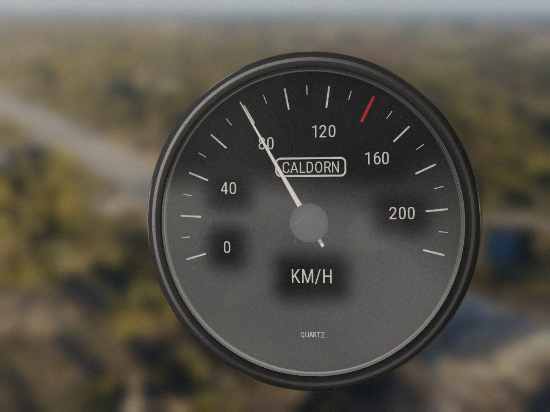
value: **80** km/h
